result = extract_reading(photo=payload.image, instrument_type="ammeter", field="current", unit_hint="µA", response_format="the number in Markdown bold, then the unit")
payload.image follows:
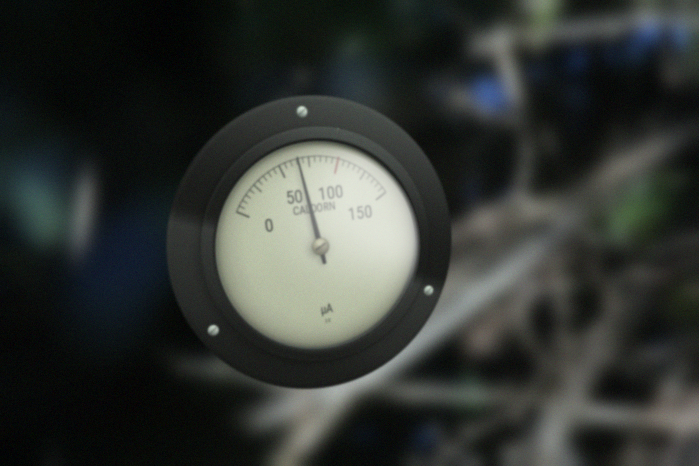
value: **65** µA
